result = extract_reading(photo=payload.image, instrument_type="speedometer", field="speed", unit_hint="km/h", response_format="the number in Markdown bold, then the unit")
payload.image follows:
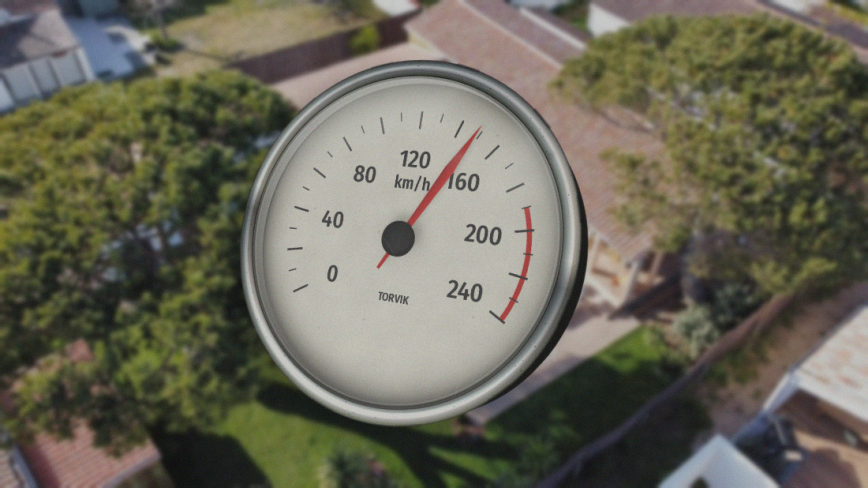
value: **150** km/h
